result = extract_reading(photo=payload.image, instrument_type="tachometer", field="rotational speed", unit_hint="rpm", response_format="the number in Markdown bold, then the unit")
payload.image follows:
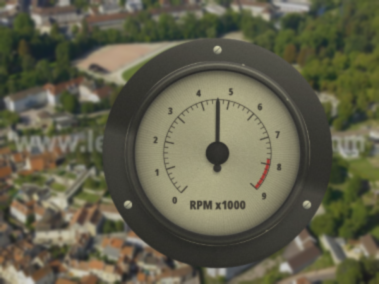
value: **4600** rpm
